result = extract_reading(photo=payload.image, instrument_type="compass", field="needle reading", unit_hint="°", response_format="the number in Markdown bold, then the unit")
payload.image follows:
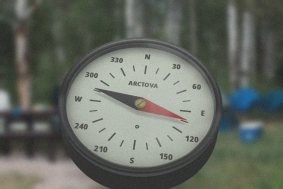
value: **105** °
